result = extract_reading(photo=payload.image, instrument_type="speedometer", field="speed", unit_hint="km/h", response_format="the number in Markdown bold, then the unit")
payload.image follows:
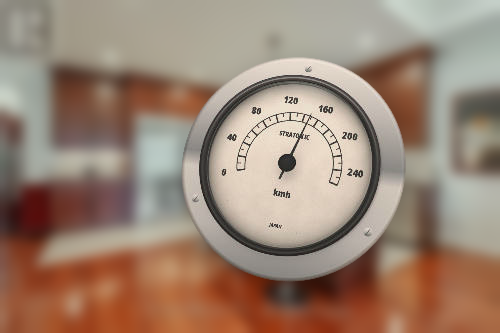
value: **150** km/h
